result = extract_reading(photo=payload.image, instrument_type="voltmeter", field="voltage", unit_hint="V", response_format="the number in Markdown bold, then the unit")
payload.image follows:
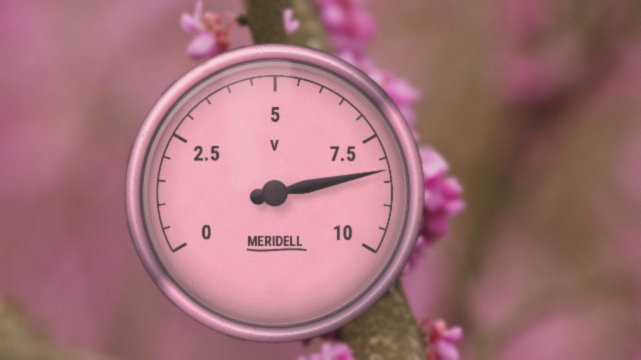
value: **8.25** V
